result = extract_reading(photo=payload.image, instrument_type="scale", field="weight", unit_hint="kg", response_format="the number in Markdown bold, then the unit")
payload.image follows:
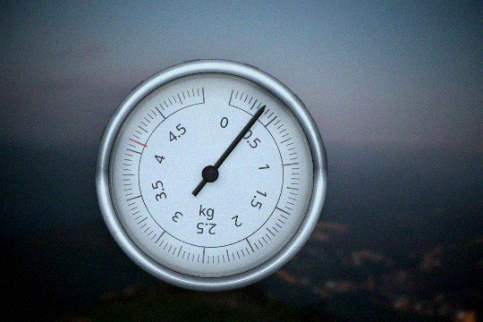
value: **0.35** kg
